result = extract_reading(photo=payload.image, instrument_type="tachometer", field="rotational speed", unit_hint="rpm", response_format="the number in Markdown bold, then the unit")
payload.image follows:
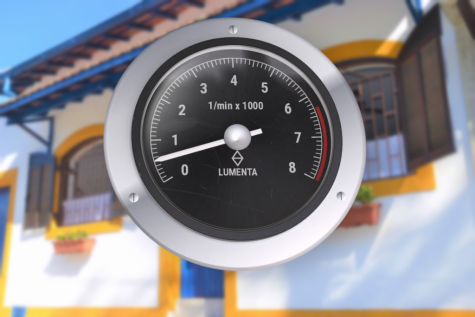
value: **500** rpm
